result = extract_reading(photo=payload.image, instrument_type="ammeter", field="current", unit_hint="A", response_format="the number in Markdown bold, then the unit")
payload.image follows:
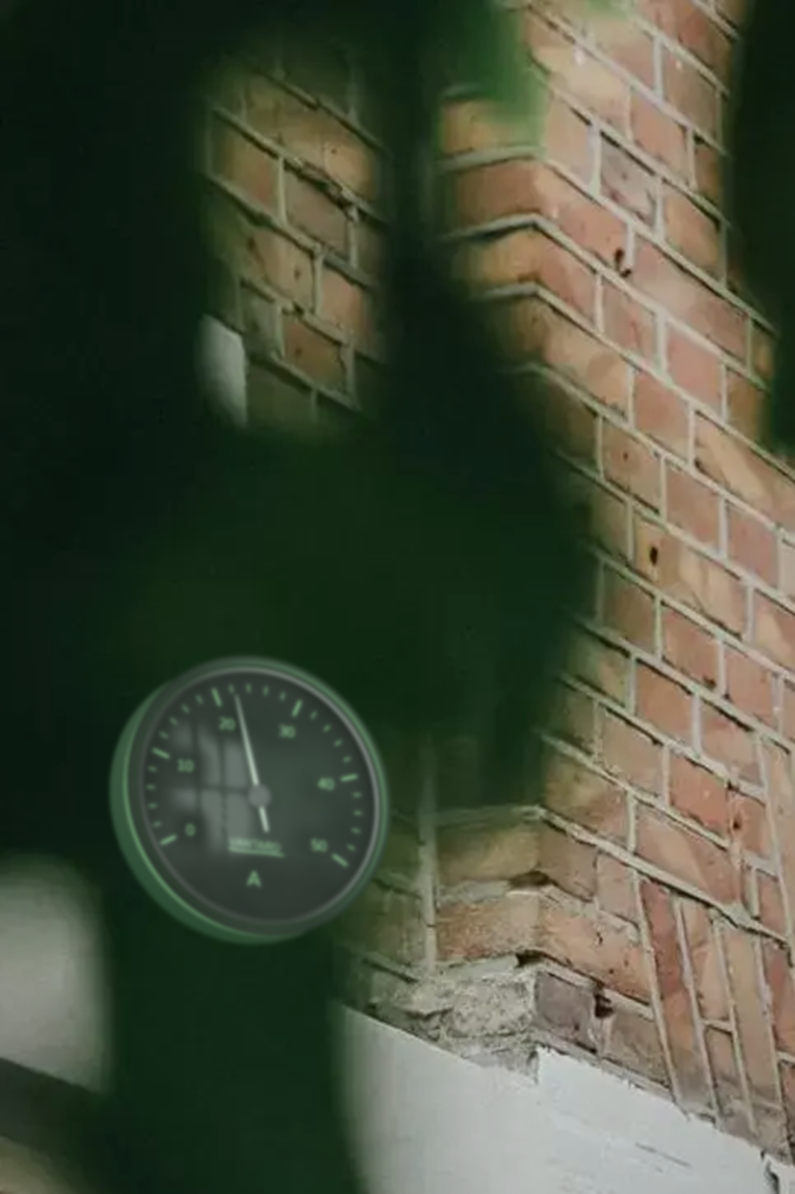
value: **22** A
